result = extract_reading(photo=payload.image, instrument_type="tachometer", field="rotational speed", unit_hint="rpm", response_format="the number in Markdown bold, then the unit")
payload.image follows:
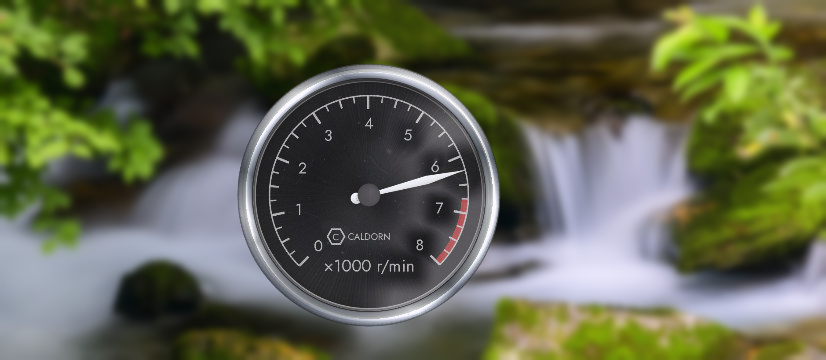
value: **6250** rpm
